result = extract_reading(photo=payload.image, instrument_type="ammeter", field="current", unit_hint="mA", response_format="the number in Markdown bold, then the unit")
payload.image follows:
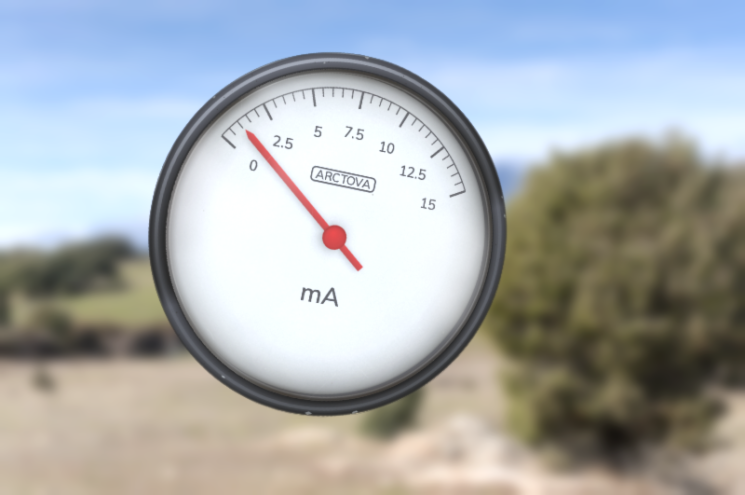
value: **1** mA
